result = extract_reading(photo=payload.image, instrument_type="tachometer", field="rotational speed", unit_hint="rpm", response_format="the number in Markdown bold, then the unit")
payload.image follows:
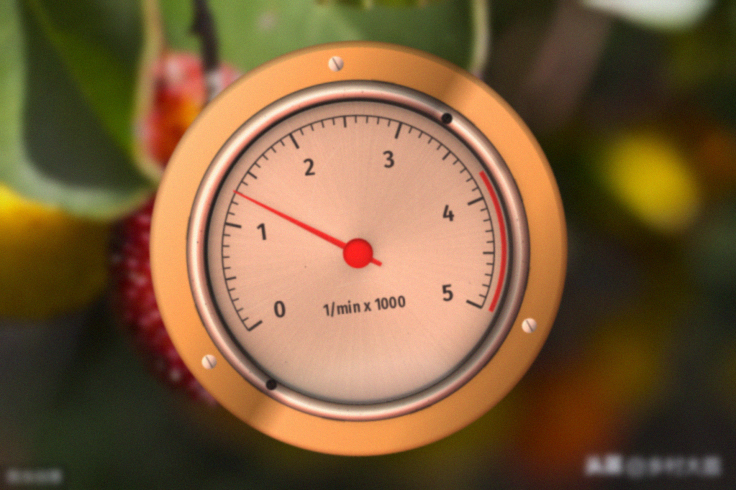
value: **1300** rpm
